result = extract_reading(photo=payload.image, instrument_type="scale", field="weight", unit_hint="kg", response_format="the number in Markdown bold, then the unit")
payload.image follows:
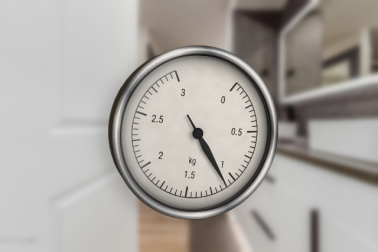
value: **1.1** kg
